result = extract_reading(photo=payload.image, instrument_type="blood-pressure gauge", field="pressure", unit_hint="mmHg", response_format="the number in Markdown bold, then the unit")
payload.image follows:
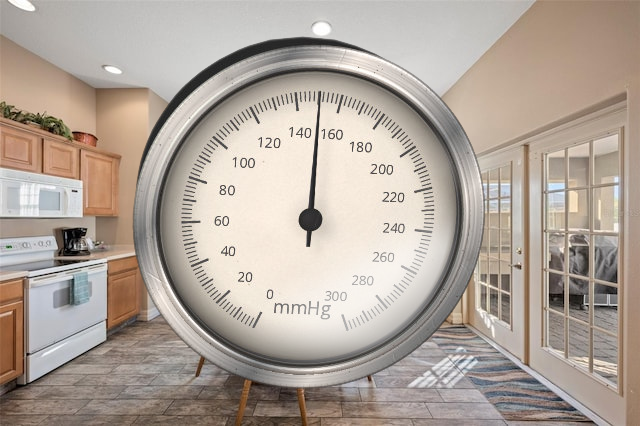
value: **150** mmHg
